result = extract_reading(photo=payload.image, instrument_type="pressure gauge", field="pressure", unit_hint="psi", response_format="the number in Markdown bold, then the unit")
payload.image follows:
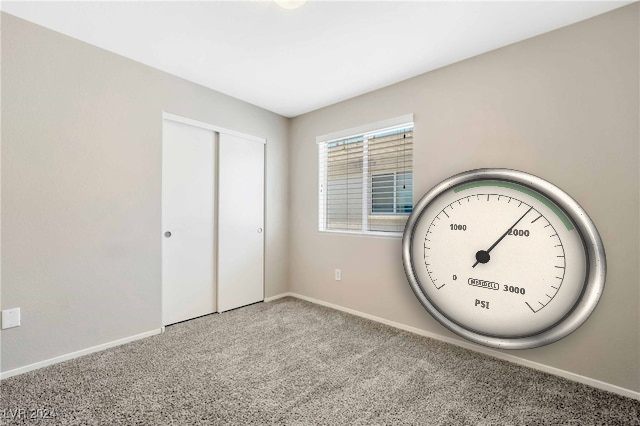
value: **1900** psi
